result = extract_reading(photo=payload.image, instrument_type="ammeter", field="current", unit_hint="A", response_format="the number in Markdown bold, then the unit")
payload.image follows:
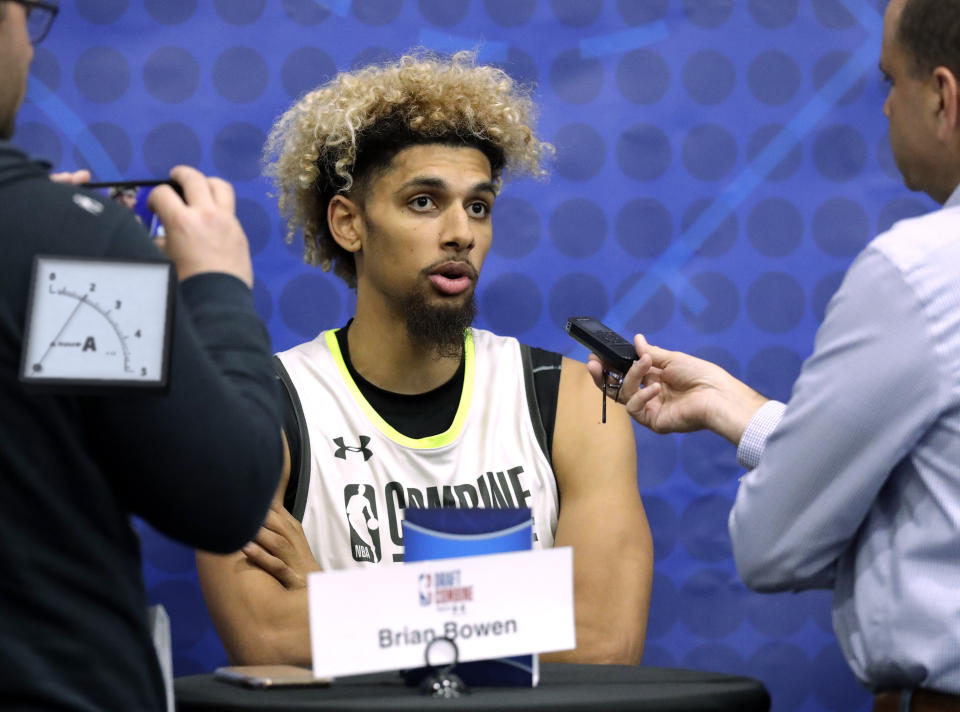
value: **2** A
